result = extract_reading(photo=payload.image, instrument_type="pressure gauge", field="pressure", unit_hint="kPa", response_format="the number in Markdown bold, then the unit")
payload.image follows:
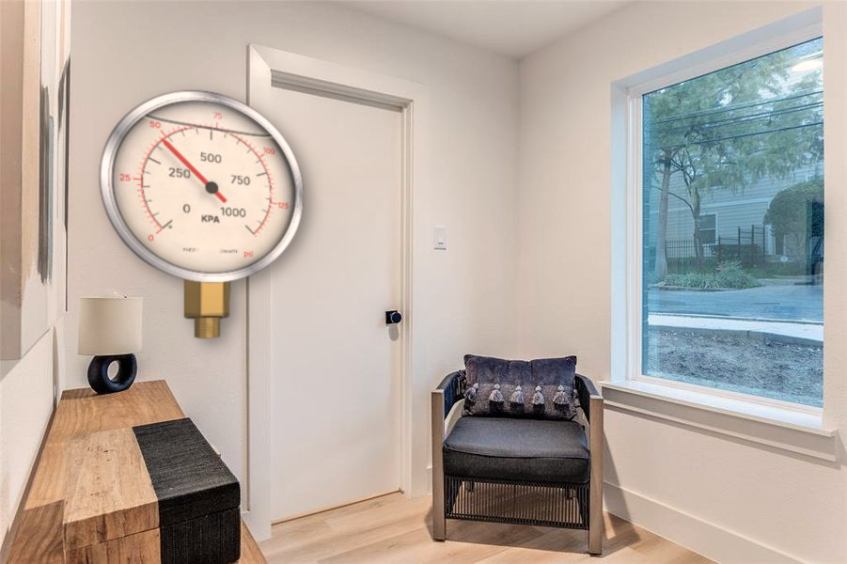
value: **325** kPa
